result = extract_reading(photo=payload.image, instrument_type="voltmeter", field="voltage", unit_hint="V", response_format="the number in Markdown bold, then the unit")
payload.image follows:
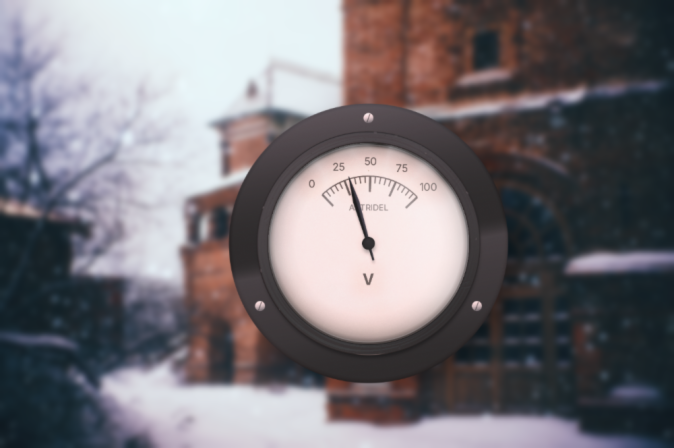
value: **30** V
